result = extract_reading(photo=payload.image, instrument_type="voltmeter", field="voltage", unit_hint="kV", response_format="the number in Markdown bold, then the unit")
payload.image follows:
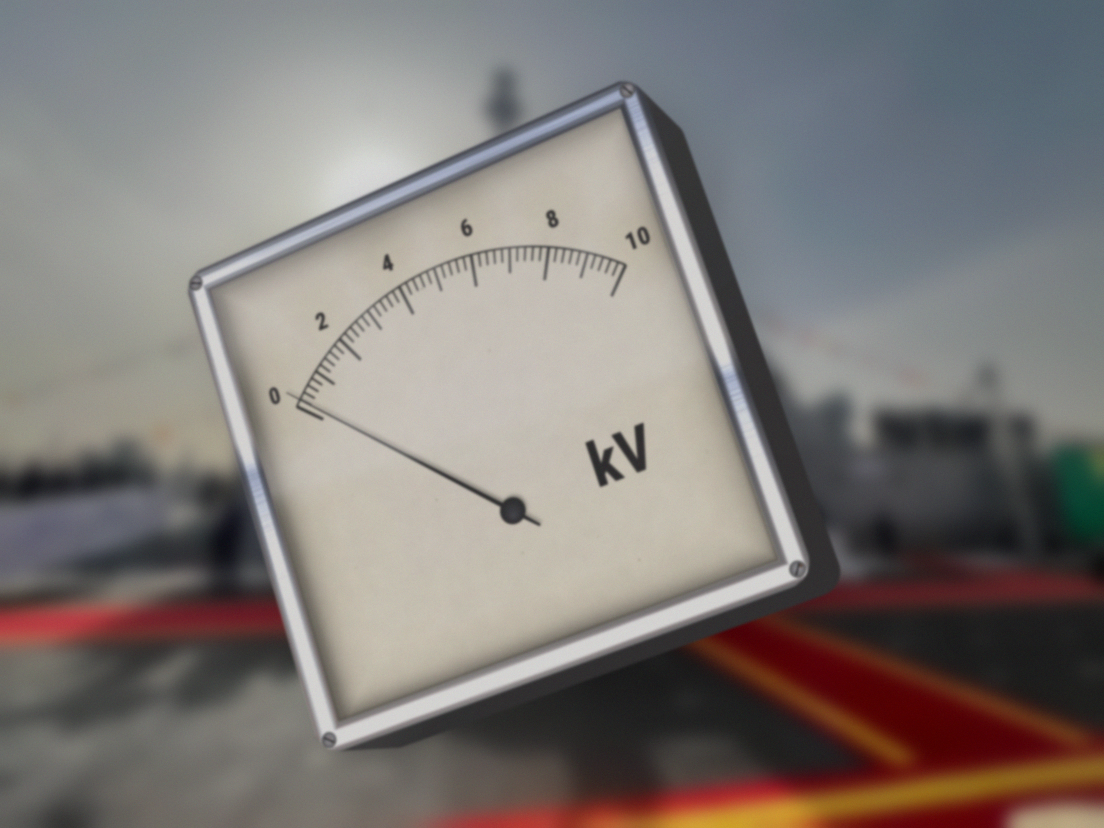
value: **0.2** kV
